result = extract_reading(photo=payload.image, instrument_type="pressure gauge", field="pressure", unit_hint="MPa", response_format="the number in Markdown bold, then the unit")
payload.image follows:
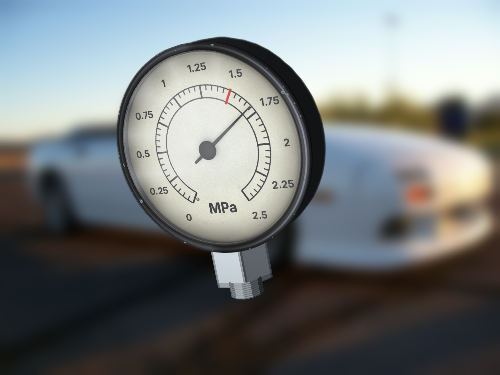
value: **1.7** MPa
